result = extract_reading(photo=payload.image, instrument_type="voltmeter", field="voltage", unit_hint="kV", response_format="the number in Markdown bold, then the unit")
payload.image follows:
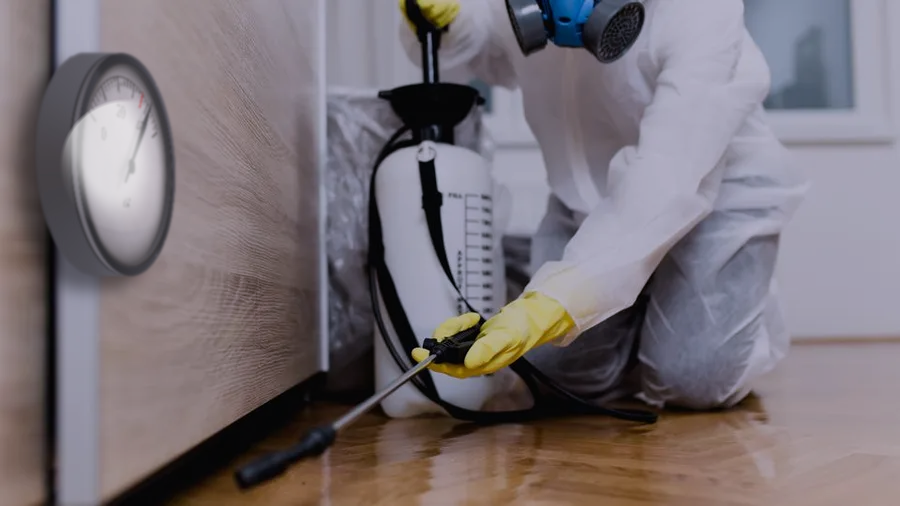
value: **40** kV
